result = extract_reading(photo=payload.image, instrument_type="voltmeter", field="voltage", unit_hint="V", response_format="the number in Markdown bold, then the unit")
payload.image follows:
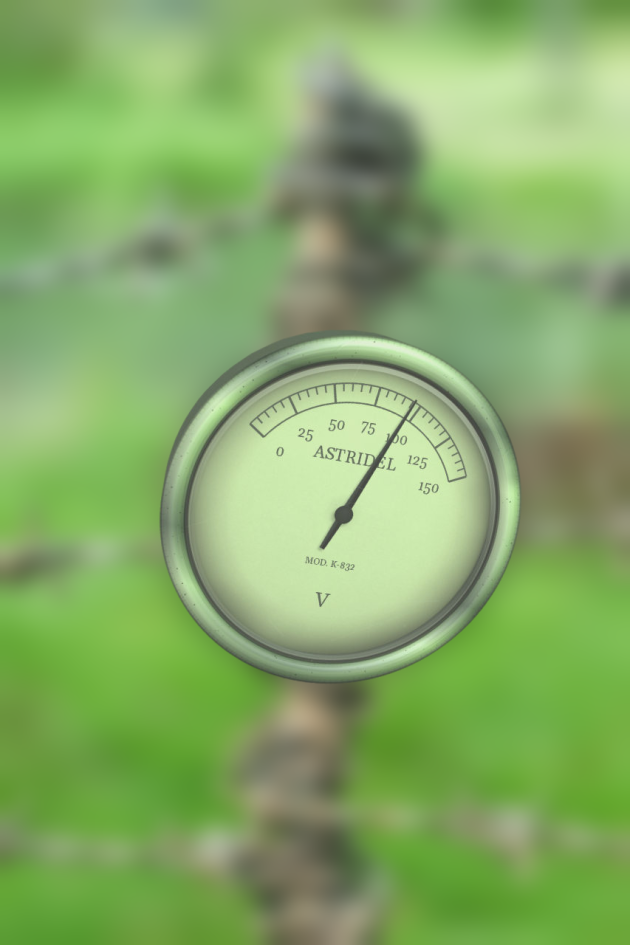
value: **95** V
